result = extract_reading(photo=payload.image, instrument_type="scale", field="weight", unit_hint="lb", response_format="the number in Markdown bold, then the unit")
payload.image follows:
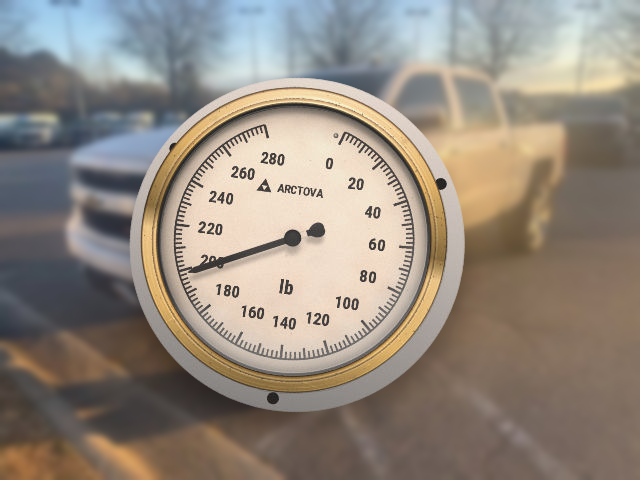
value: **198** lb
